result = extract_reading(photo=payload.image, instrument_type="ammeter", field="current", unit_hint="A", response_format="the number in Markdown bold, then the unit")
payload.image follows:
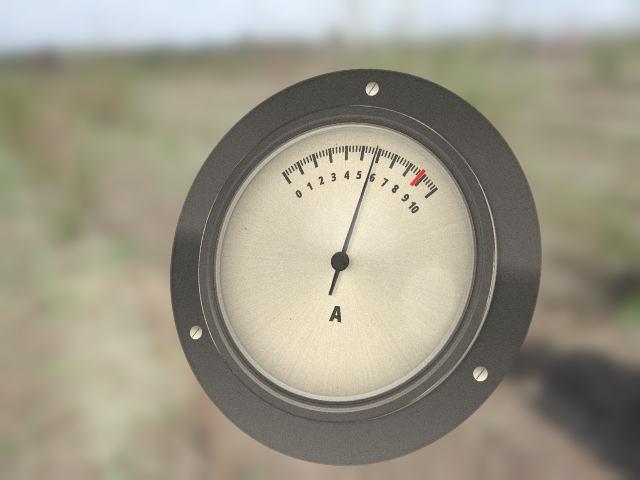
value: **6** A
